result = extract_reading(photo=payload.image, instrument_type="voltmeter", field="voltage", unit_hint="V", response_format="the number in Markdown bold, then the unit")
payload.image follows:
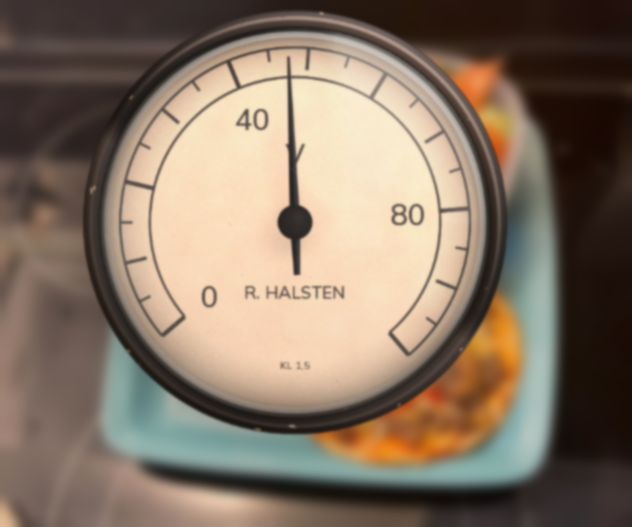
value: **47.5** V
